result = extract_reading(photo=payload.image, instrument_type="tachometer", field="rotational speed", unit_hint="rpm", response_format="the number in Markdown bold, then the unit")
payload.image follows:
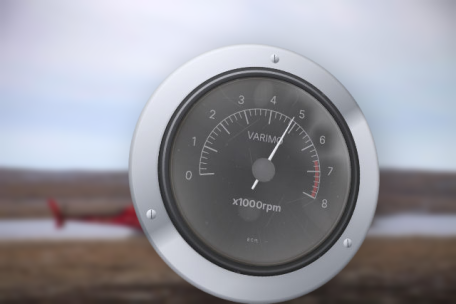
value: **4800** rpm
